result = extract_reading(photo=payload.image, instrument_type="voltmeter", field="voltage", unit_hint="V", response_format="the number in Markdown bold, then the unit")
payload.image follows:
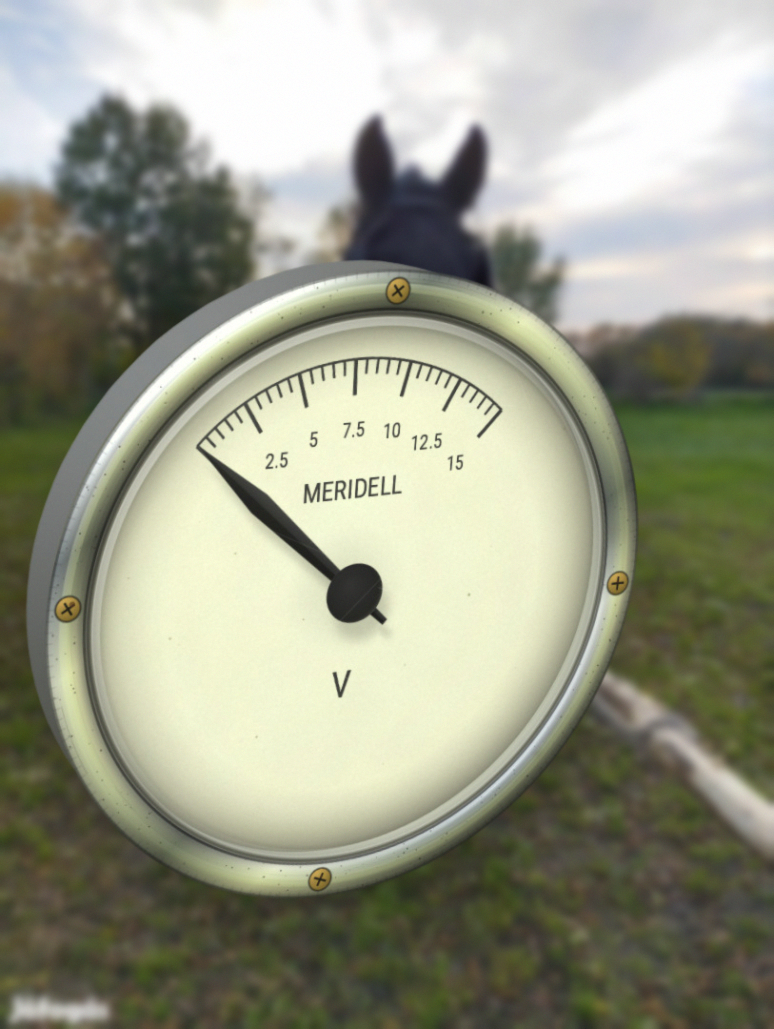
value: **0** V
